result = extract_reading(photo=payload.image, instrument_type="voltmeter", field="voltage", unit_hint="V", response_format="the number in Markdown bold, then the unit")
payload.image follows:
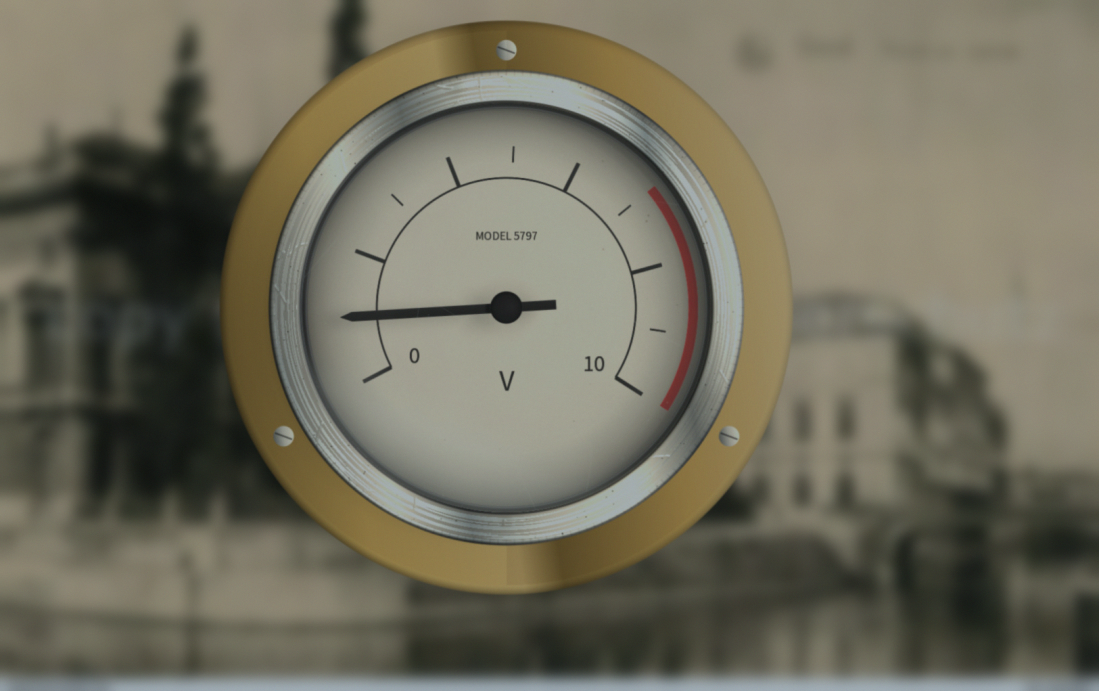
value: **1** V
